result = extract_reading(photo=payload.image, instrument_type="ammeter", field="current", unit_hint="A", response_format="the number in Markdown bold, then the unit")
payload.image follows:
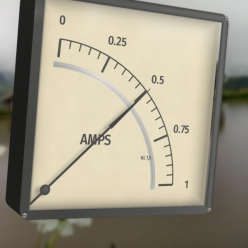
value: **0.5** A
